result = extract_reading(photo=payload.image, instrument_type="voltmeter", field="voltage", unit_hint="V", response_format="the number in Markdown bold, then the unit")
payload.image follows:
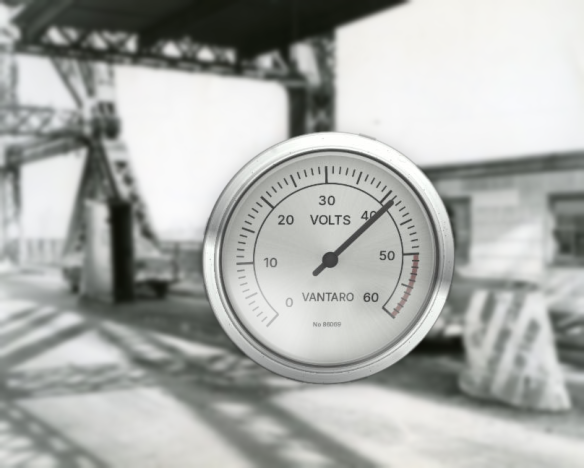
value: **41** V
